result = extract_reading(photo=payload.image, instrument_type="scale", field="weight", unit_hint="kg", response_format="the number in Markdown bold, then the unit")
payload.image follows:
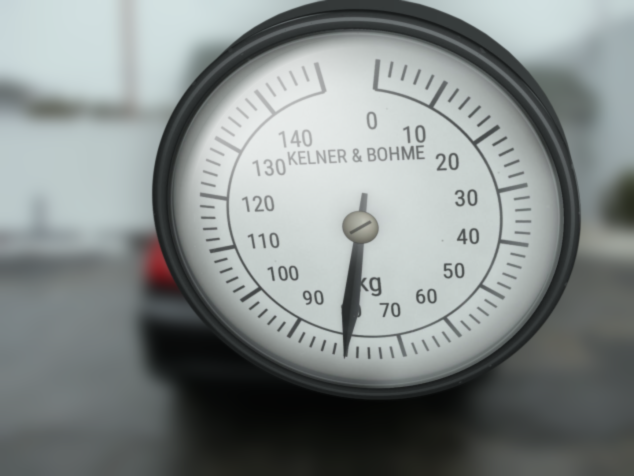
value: **80** kg
